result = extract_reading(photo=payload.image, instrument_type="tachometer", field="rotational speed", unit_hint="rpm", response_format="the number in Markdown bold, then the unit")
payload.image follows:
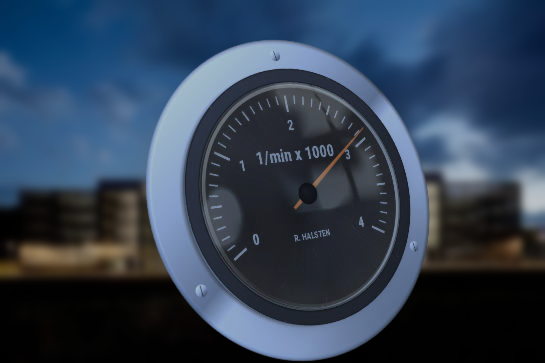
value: **2900** rpm
